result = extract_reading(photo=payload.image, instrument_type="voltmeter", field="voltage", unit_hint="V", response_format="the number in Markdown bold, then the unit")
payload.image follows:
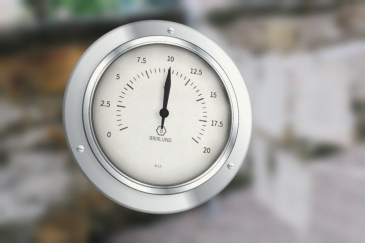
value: **10** V
